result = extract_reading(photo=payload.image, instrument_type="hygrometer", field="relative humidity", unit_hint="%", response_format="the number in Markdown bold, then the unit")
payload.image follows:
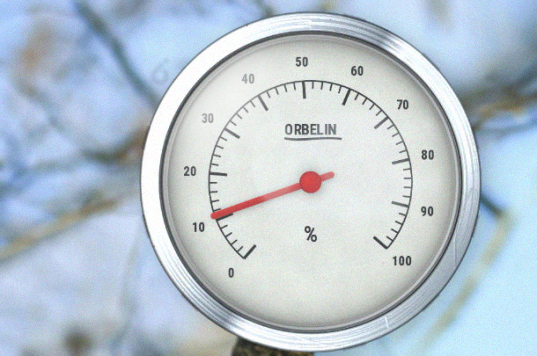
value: **11** %
